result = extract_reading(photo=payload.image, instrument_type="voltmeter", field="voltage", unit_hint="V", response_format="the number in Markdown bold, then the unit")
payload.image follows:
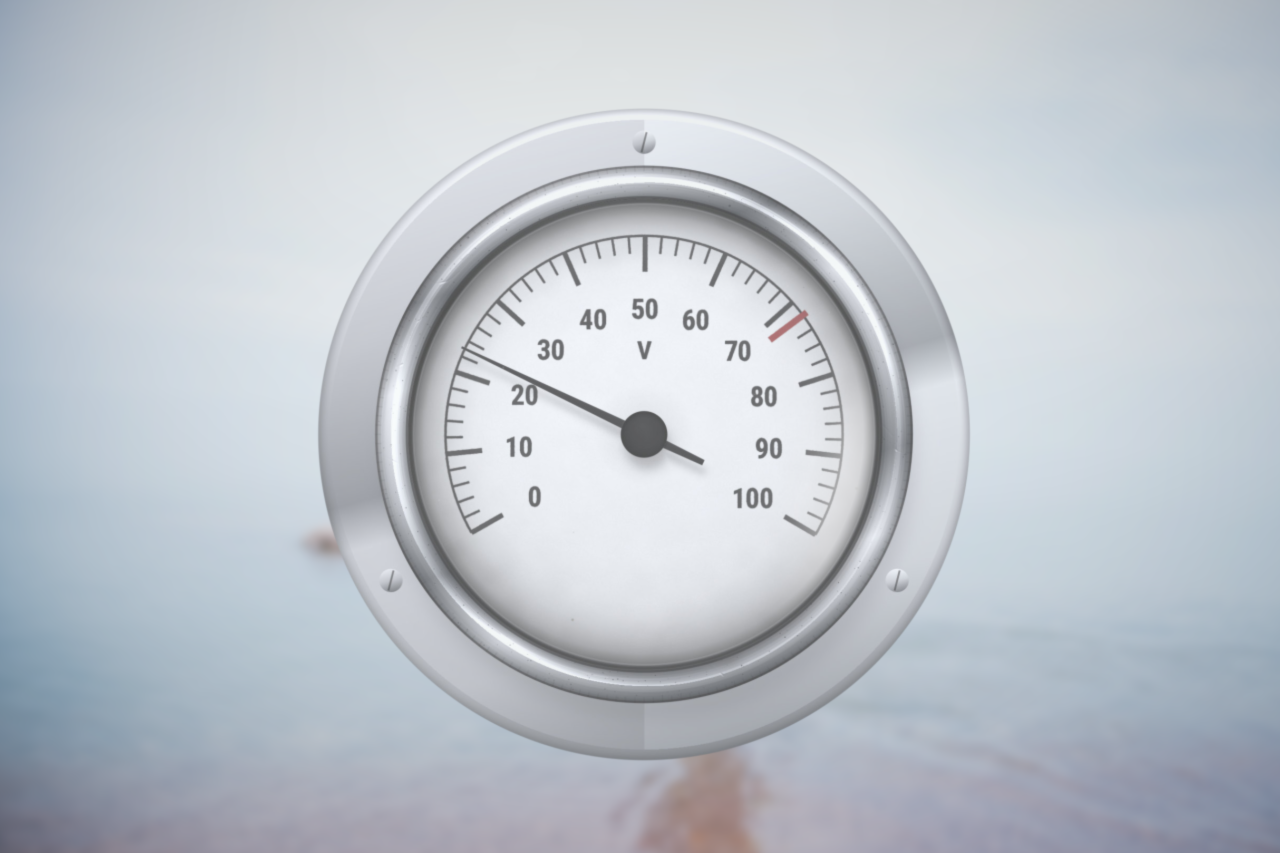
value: **23** V
